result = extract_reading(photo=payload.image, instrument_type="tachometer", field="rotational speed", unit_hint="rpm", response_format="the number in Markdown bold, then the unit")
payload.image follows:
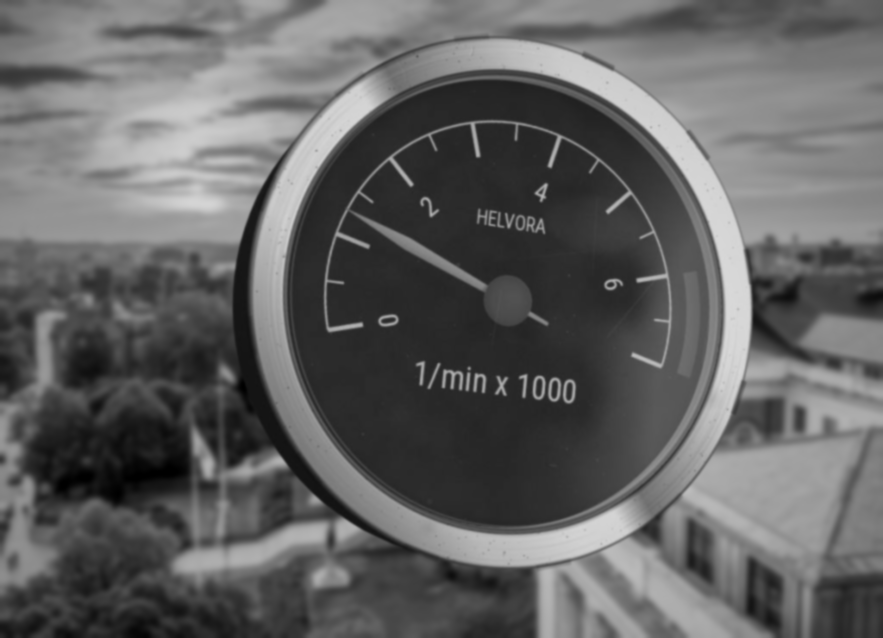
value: **1250** rpm
